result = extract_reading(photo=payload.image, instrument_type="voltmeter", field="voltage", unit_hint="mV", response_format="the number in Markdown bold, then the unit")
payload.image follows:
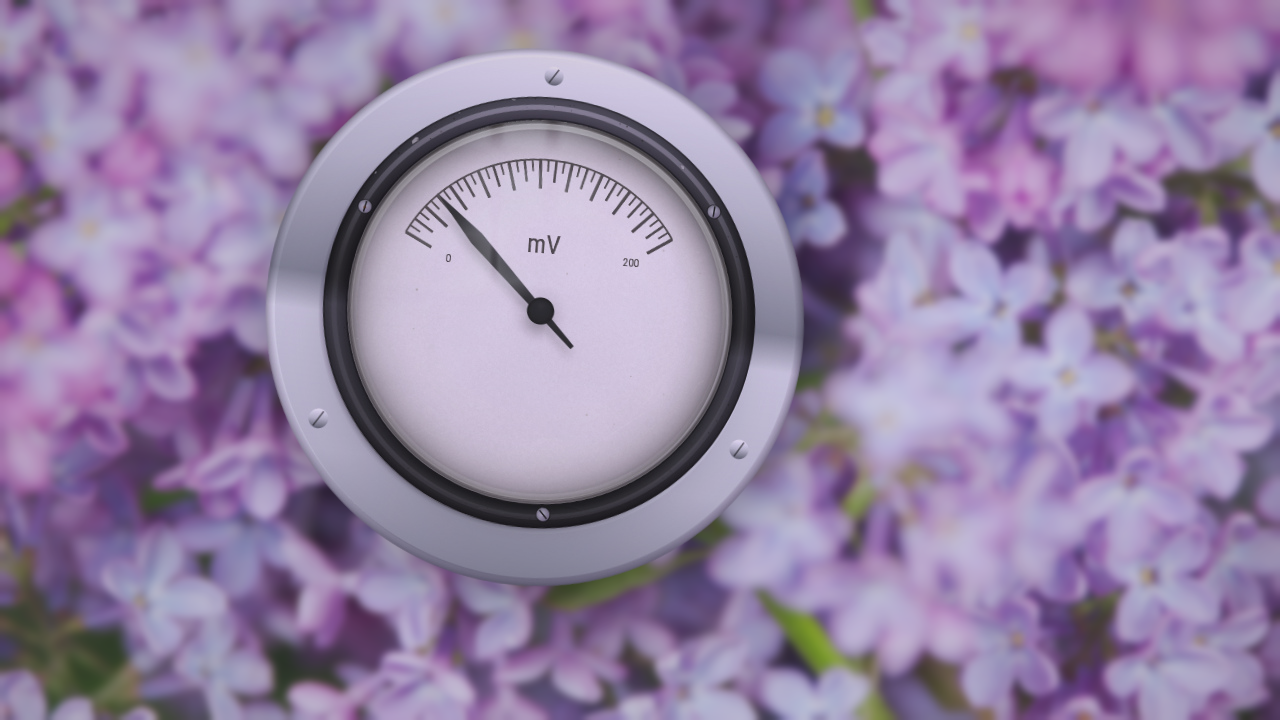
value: **30** mV
